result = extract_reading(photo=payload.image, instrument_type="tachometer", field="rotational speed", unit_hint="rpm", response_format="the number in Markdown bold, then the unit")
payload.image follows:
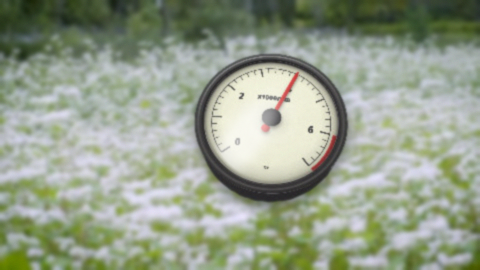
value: **4000** rpm
